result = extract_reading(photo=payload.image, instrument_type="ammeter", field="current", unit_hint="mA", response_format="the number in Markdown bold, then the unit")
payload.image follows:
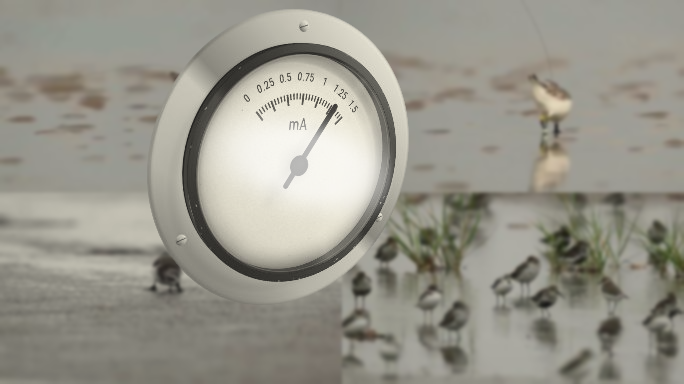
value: **1.25** mA
